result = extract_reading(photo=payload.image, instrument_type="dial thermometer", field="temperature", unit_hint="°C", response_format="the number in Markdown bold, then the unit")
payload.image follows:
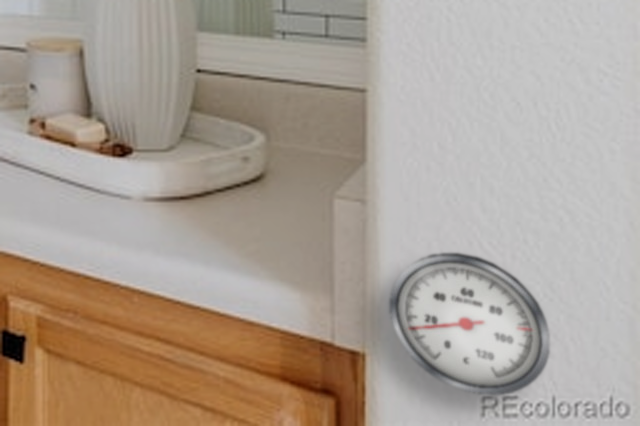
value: **15** °C
